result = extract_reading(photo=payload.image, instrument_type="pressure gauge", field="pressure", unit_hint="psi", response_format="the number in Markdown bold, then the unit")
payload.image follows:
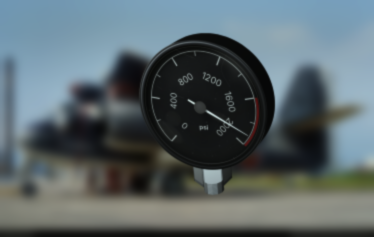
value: **1900** psi
